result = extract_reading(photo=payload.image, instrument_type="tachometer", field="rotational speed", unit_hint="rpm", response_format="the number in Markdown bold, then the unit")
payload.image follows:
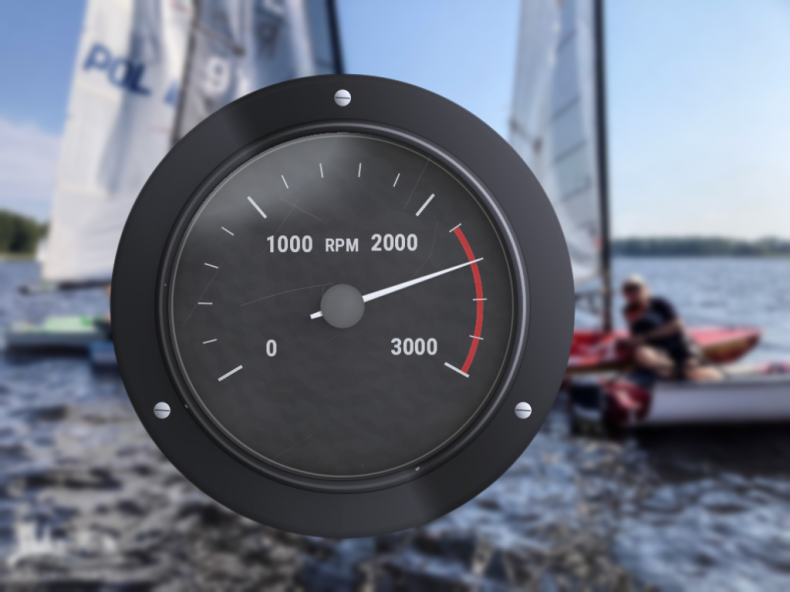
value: **2400** rpm
